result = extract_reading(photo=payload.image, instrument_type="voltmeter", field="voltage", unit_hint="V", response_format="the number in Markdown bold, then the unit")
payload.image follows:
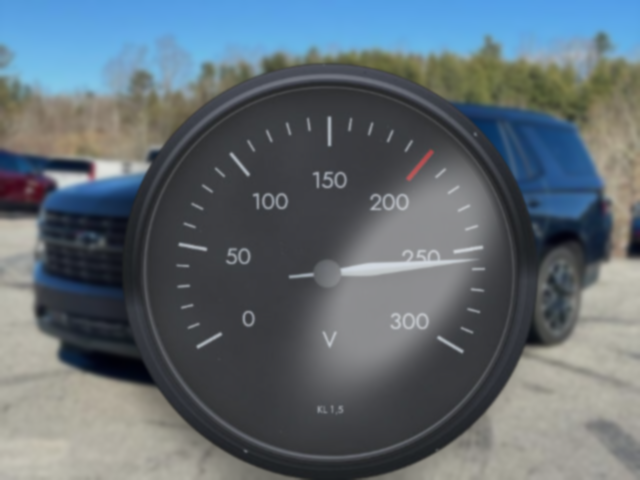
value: **255** V
